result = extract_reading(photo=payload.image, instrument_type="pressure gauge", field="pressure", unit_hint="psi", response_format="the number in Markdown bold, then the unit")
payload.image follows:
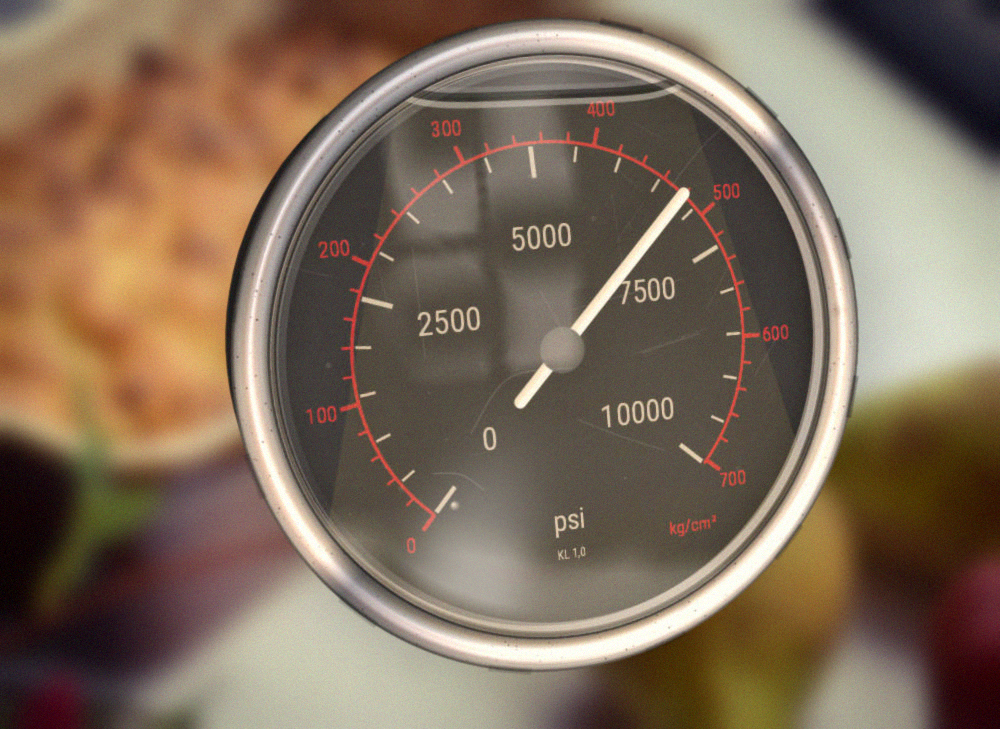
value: **6750** psi
